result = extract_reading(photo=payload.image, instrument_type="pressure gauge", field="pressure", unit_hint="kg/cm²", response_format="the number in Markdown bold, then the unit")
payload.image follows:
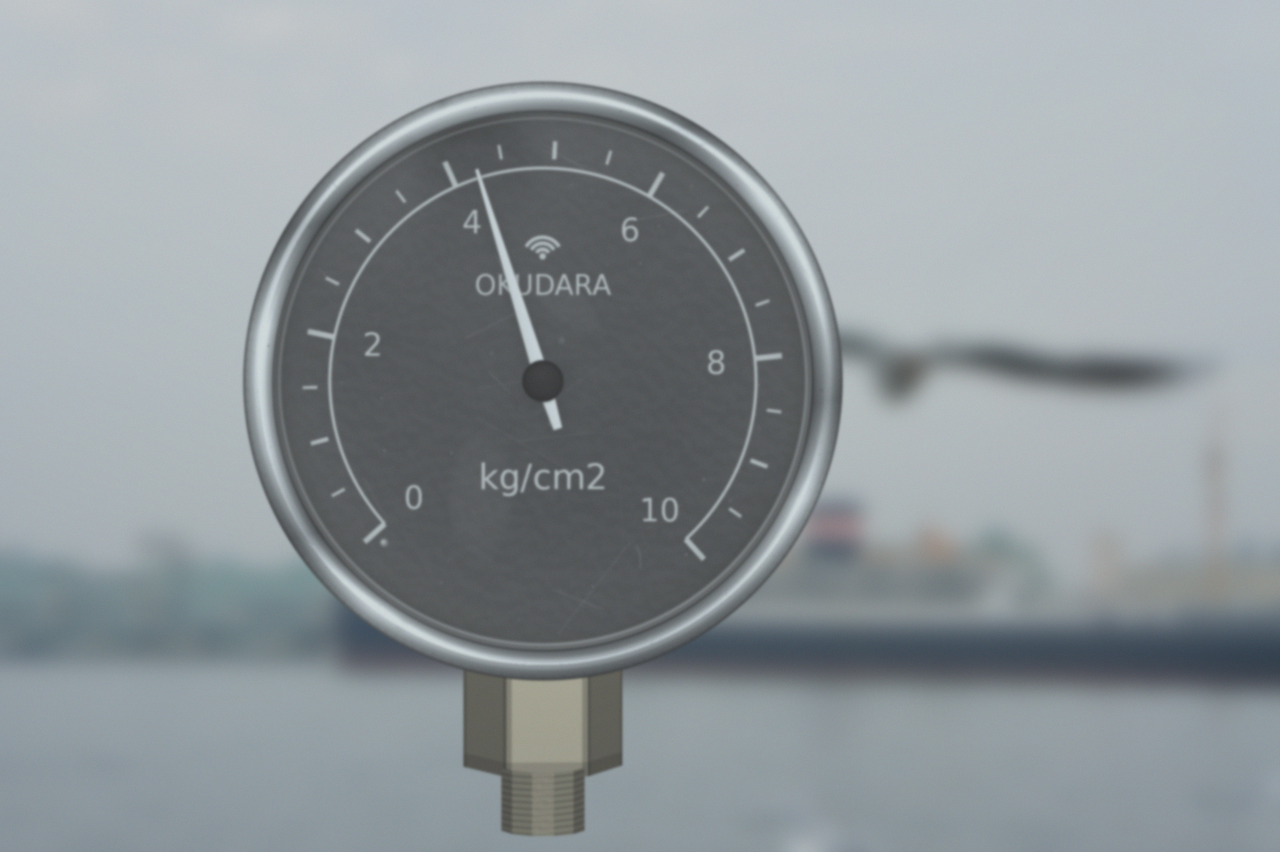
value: **4.25** kg/cm²
